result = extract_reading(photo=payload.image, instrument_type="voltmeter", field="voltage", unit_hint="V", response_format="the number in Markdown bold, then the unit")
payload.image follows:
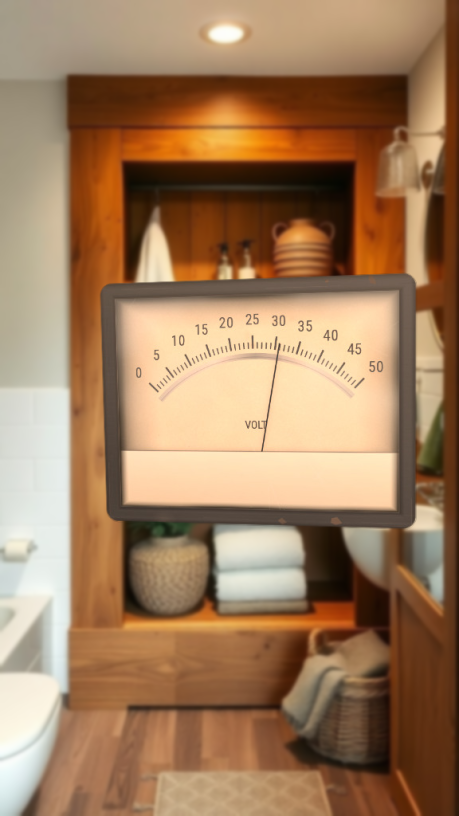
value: **31** V
